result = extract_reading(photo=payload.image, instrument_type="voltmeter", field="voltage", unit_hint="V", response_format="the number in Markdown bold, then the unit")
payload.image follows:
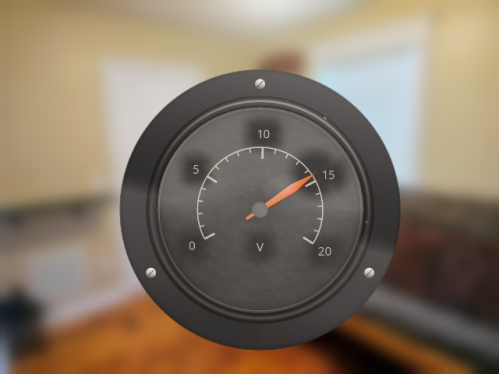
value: **14.5** V
